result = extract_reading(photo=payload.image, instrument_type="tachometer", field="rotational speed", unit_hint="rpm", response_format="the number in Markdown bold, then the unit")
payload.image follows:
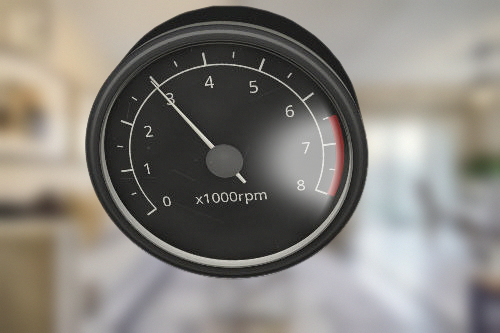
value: **3000** rpm
